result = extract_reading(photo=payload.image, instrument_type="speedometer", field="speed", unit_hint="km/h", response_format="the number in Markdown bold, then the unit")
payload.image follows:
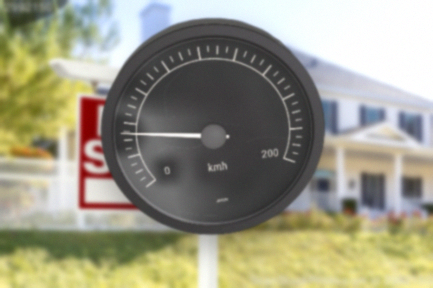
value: **35** km/h
